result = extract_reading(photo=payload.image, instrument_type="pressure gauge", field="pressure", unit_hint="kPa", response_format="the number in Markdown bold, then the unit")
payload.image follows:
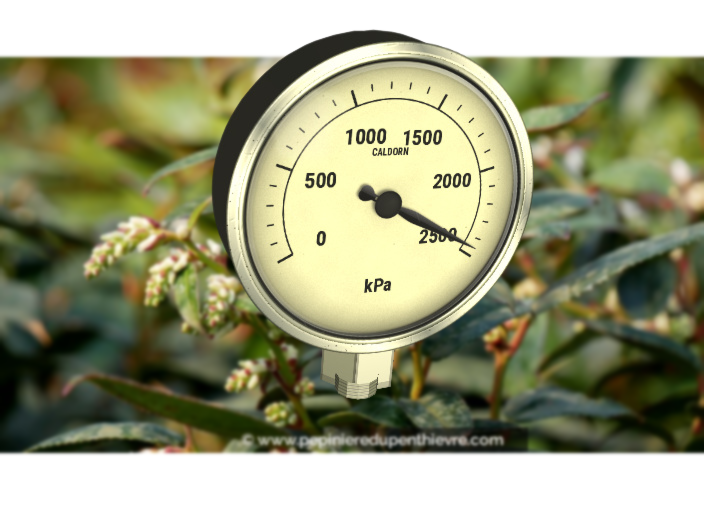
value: **2450** kPa
